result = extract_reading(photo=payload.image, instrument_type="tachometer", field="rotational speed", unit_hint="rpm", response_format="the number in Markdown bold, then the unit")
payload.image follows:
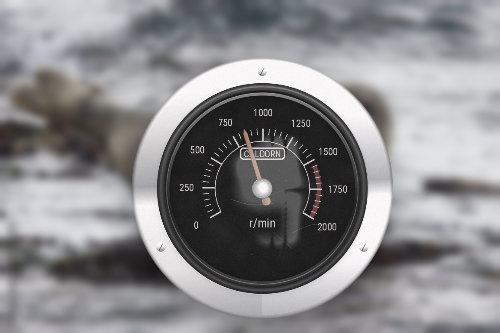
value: **850** rpm
